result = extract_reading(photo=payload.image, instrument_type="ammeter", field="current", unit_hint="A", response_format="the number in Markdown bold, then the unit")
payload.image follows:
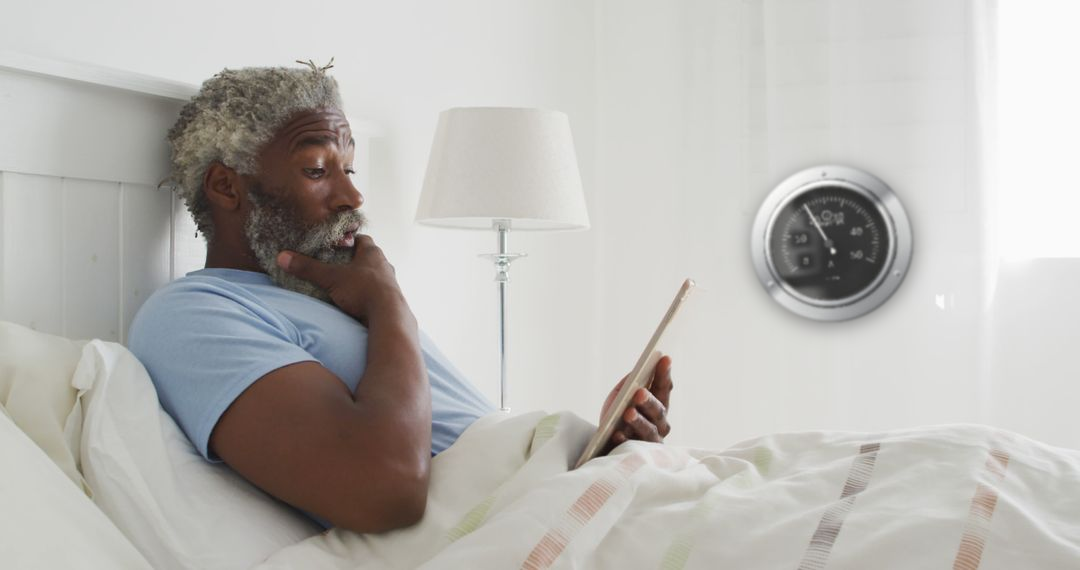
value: **20** A
